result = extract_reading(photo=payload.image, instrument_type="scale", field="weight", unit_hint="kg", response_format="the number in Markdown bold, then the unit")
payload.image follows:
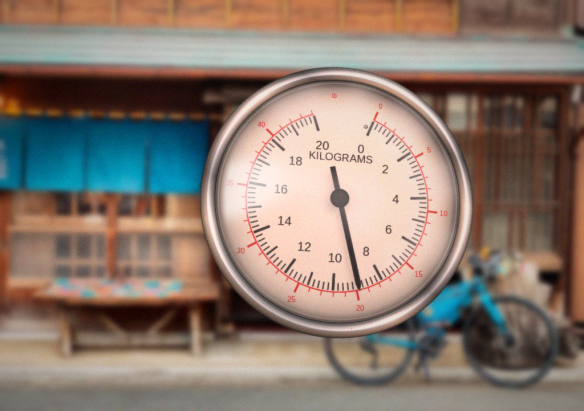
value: **9** kg
